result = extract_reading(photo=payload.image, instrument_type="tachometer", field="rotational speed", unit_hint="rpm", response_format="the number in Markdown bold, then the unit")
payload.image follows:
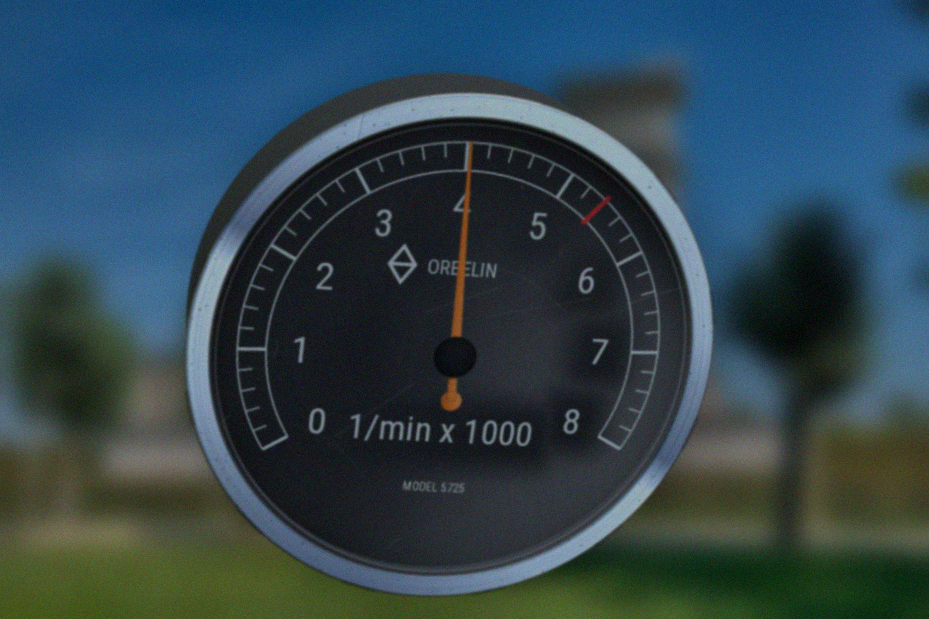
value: **4000** rpm
